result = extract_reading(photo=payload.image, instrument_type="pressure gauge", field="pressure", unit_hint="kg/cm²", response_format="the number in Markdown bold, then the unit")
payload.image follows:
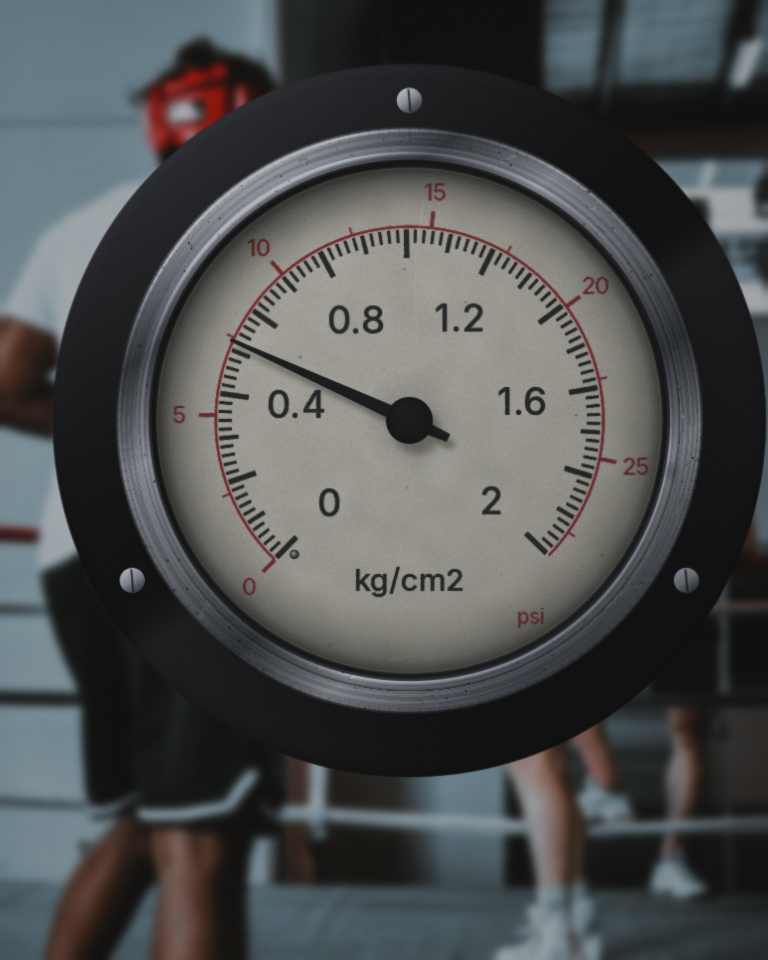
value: **0.52** kg/cm²
